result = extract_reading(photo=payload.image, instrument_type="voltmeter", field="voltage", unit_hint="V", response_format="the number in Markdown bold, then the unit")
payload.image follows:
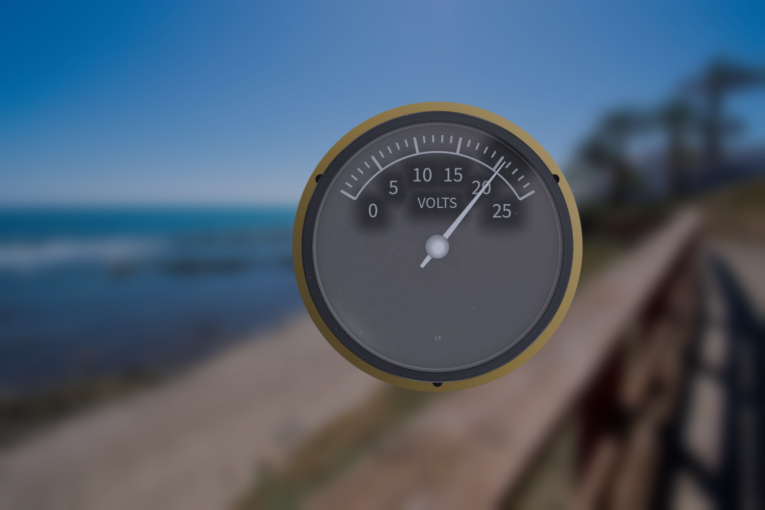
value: **20.5** V
